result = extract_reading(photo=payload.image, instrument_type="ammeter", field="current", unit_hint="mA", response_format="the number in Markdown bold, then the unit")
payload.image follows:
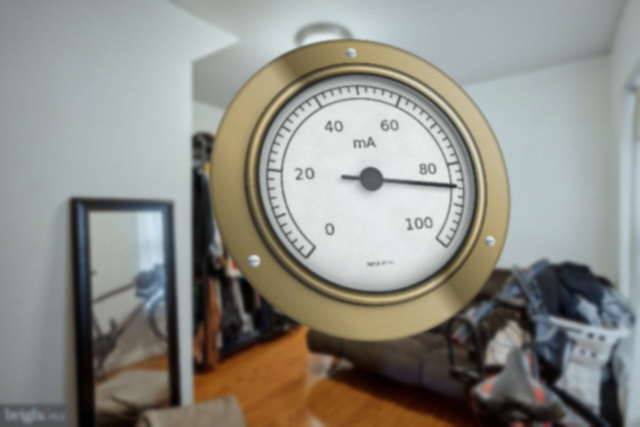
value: **86** mA
